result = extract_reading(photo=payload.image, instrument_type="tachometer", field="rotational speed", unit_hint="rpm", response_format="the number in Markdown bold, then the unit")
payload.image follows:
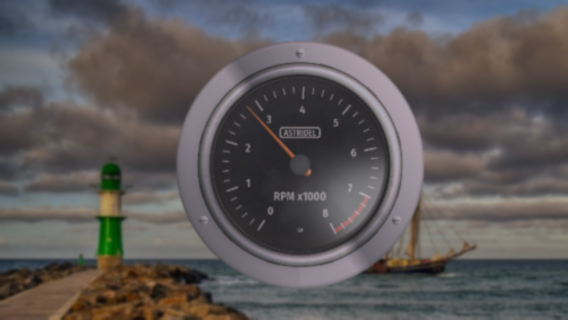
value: **2800** rpm
